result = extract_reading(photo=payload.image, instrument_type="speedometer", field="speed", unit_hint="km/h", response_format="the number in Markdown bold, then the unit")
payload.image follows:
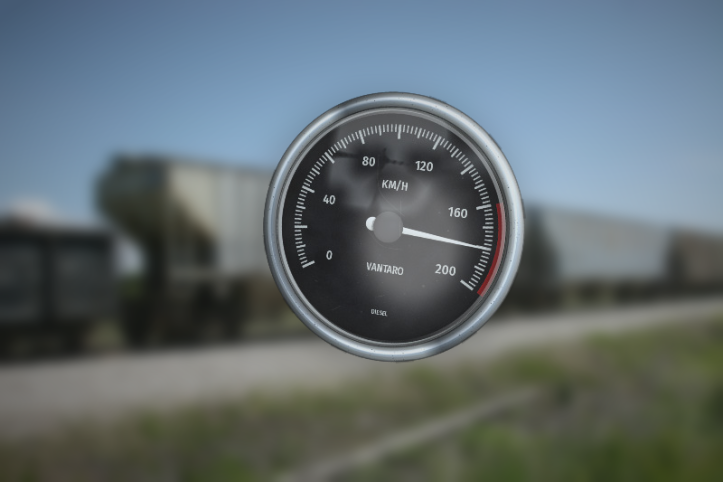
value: **180** km/h
